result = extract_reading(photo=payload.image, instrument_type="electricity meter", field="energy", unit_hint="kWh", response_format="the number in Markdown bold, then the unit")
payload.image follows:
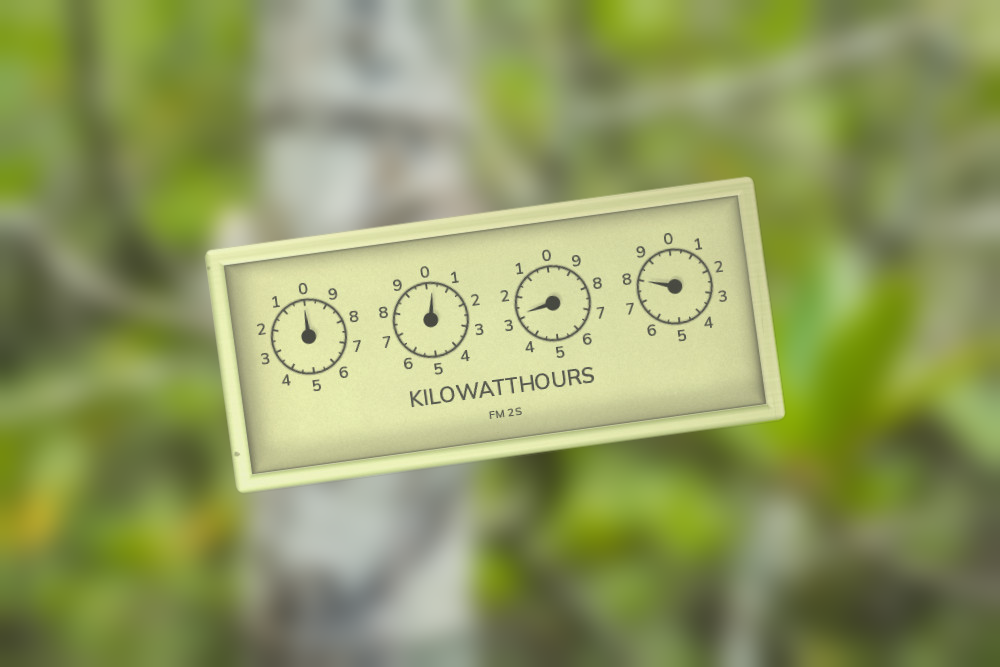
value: **28** kWh
